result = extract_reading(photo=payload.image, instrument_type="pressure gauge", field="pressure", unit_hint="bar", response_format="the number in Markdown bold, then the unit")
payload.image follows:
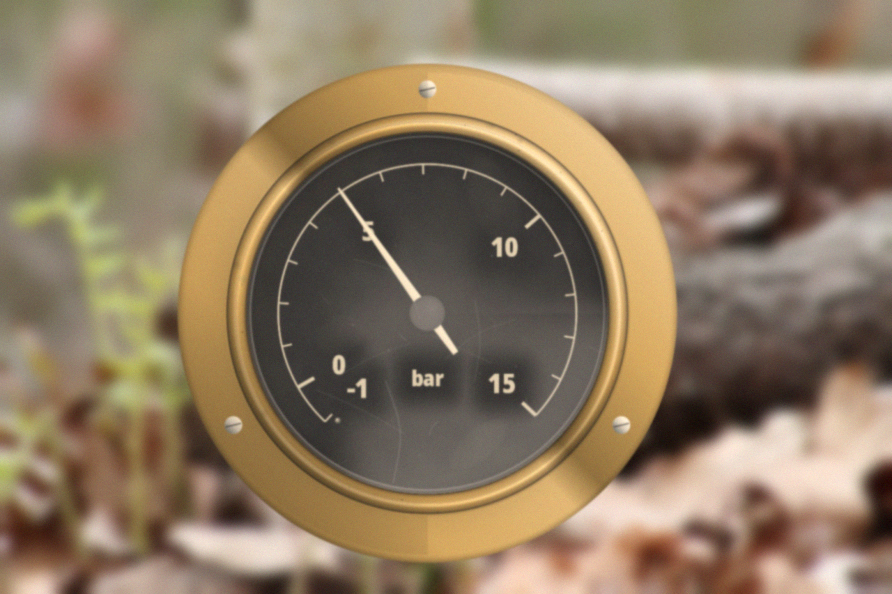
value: **5** bar
